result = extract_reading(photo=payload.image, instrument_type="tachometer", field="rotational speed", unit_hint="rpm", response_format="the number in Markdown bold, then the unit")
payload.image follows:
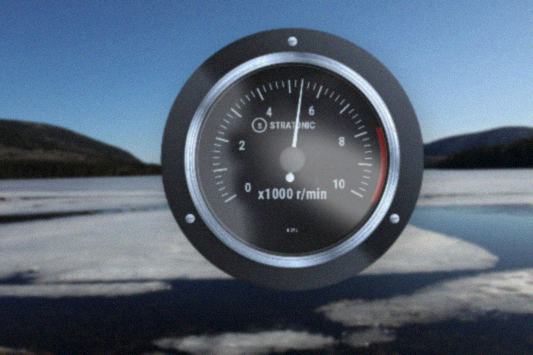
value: **5400** rpm
